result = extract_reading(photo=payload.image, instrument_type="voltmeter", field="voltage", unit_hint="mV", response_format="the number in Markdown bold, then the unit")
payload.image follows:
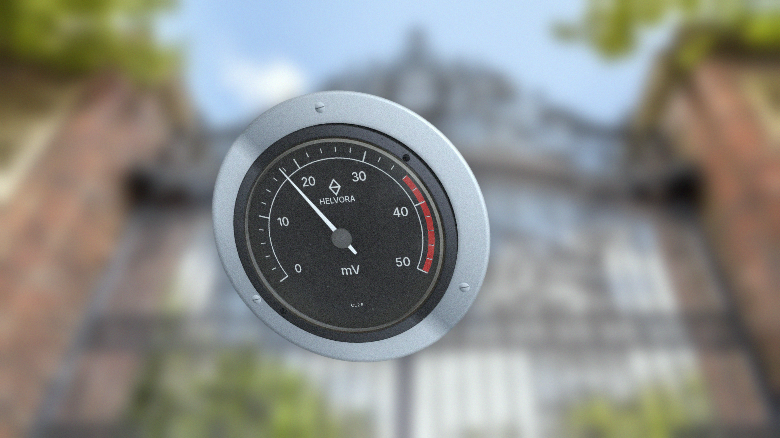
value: **18** mV
